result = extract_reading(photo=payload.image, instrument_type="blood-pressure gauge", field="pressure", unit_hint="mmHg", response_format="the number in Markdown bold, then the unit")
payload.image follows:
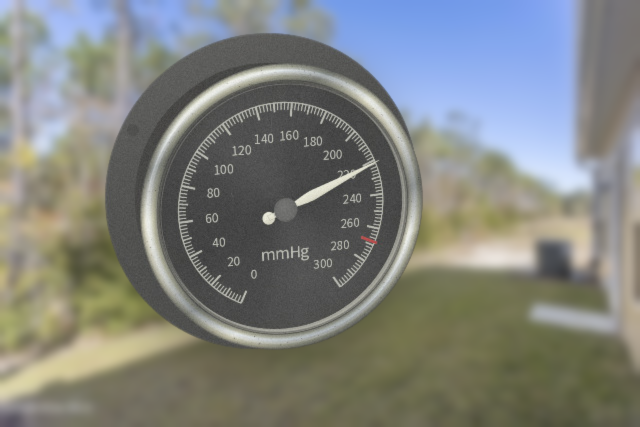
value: **220** mmHg
